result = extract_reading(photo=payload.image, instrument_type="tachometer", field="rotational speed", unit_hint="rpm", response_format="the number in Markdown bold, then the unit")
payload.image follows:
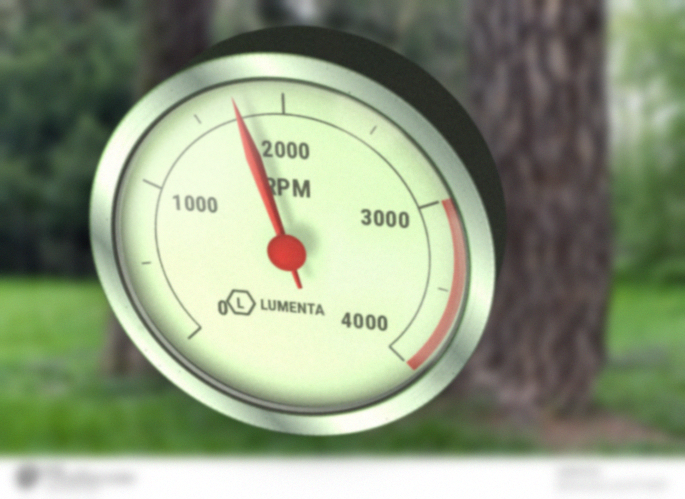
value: **1750** rpm
